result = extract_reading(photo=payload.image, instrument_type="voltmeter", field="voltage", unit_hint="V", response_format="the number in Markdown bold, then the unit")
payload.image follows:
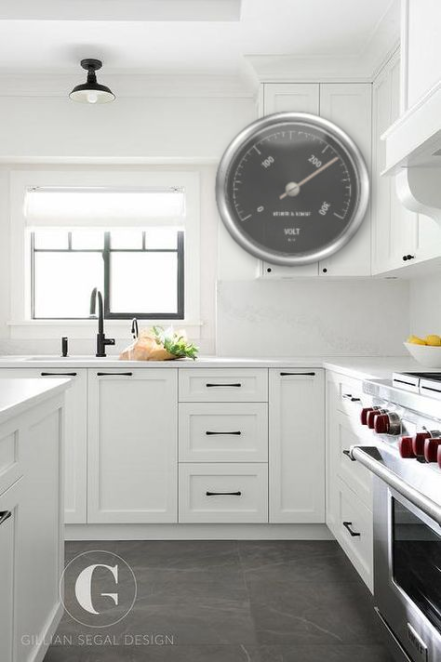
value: **220** V
